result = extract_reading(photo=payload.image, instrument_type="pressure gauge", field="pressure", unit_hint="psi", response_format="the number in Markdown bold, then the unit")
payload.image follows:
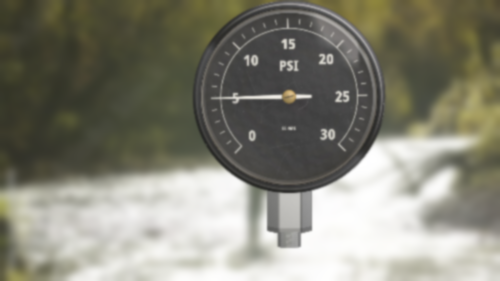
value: **5** psi
